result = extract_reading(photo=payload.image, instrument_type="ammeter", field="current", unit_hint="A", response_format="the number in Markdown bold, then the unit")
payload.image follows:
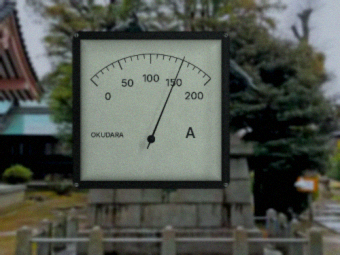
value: **150** A
